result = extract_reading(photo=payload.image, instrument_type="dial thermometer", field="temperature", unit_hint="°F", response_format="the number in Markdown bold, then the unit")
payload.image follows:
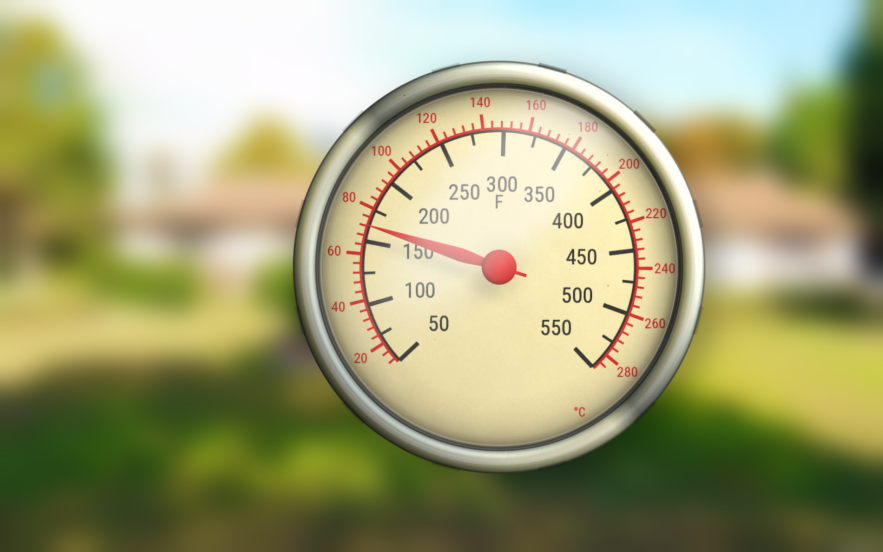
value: **162.5** °F
